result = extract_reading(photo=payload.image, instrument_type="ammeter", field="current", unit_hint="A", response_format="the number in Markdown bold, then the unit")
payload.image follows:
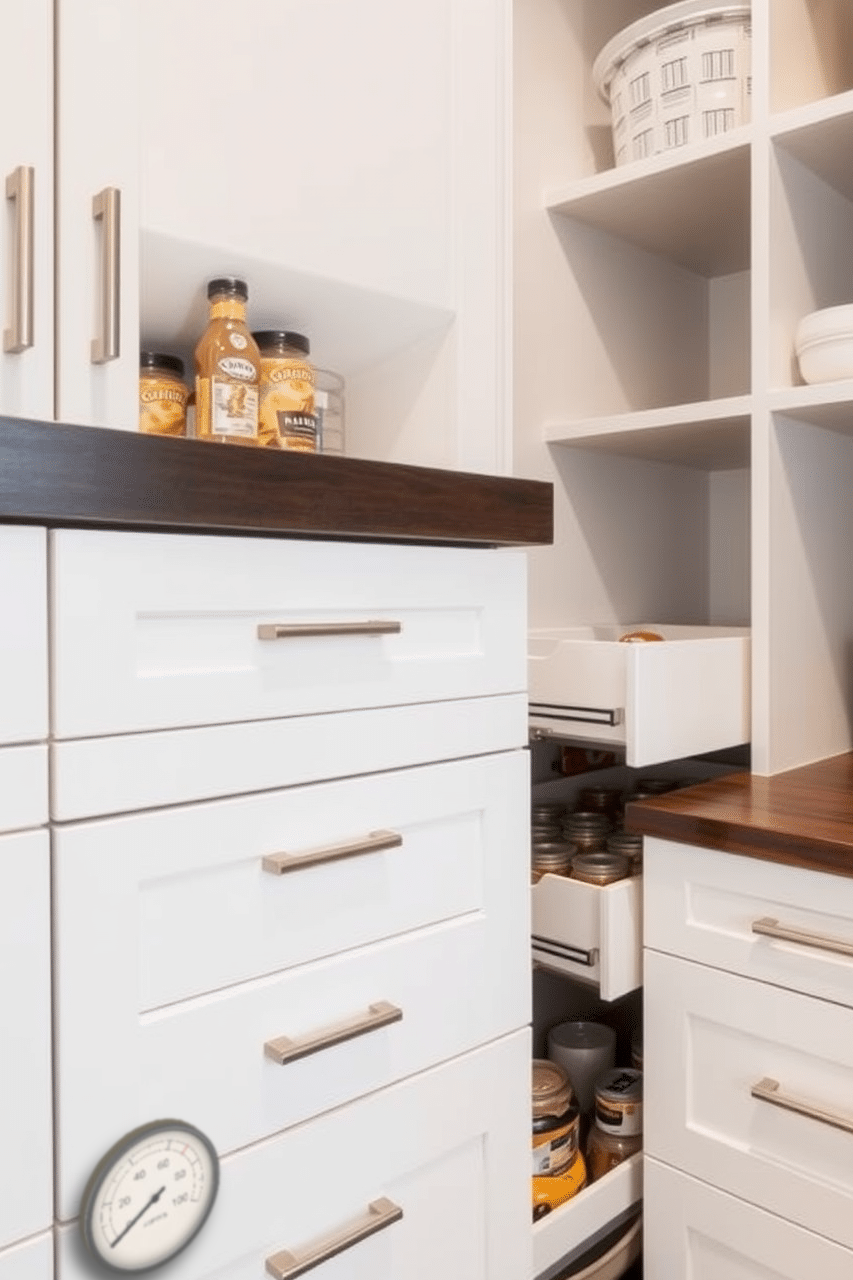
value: **0** A
